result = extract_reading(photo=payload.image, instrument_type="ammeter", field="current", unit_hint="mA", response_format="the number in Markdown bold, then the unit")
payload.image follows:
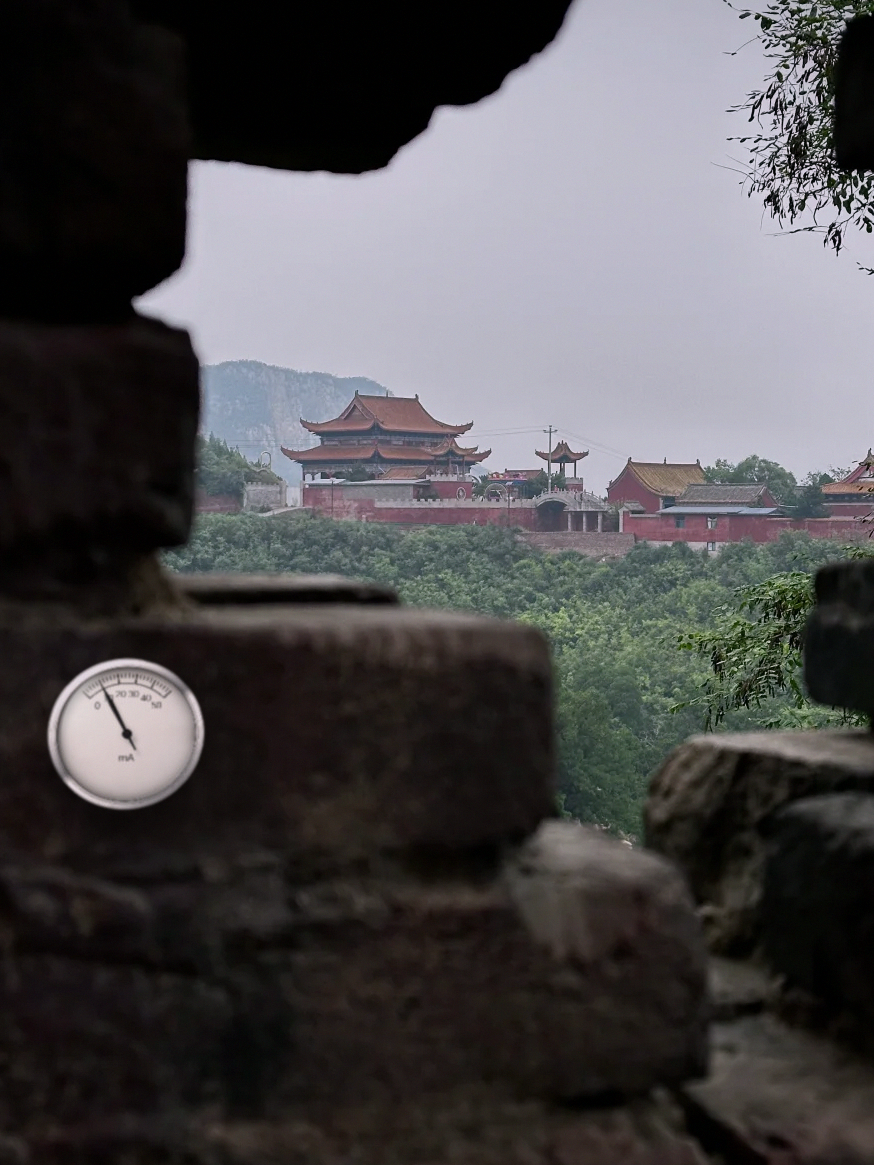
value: **10** mA
